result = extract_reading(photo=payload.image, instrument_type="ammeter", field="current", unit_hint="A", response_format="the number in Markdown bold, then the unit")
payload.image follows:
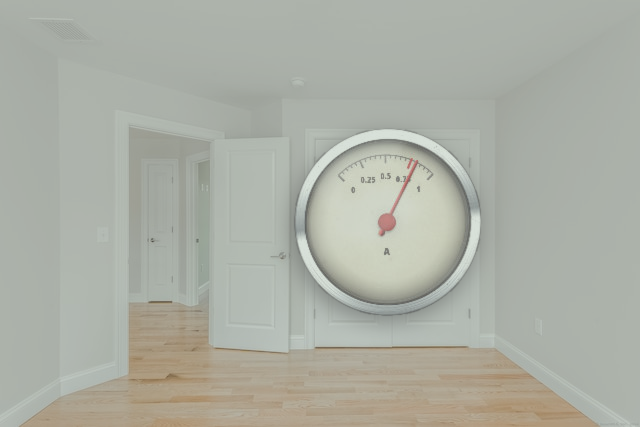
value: **0.8** A
